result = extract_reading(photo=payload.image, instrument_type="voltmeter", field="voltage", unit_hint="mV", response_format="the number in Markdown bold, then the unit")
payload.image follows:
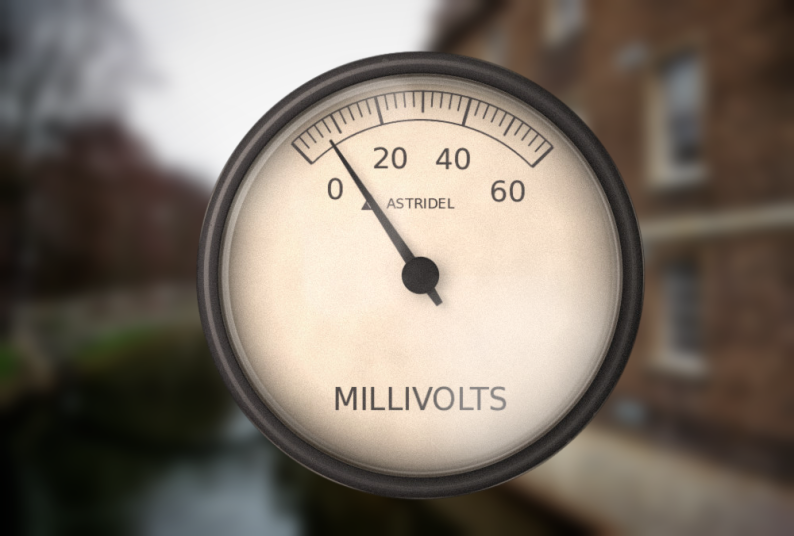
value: **7** mV
